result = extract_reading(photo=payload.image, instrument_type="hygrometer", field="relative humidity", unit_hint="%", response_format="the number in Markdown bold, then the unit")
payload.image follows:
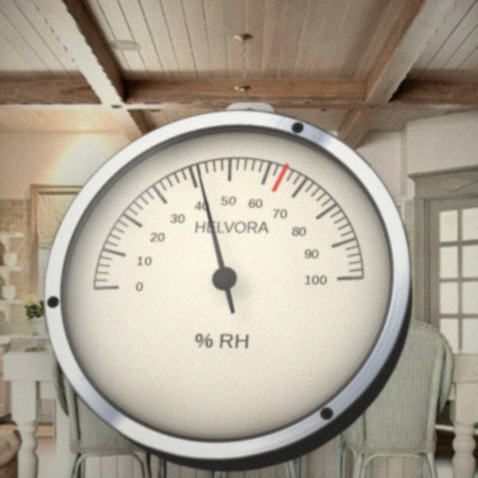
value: **42** %
